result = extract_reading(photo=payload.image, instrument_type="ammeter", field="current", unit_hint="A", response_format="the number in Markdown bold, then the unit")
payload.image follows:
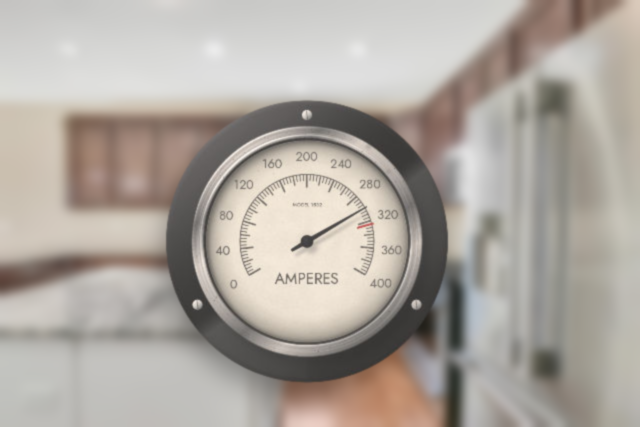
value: **300** A
